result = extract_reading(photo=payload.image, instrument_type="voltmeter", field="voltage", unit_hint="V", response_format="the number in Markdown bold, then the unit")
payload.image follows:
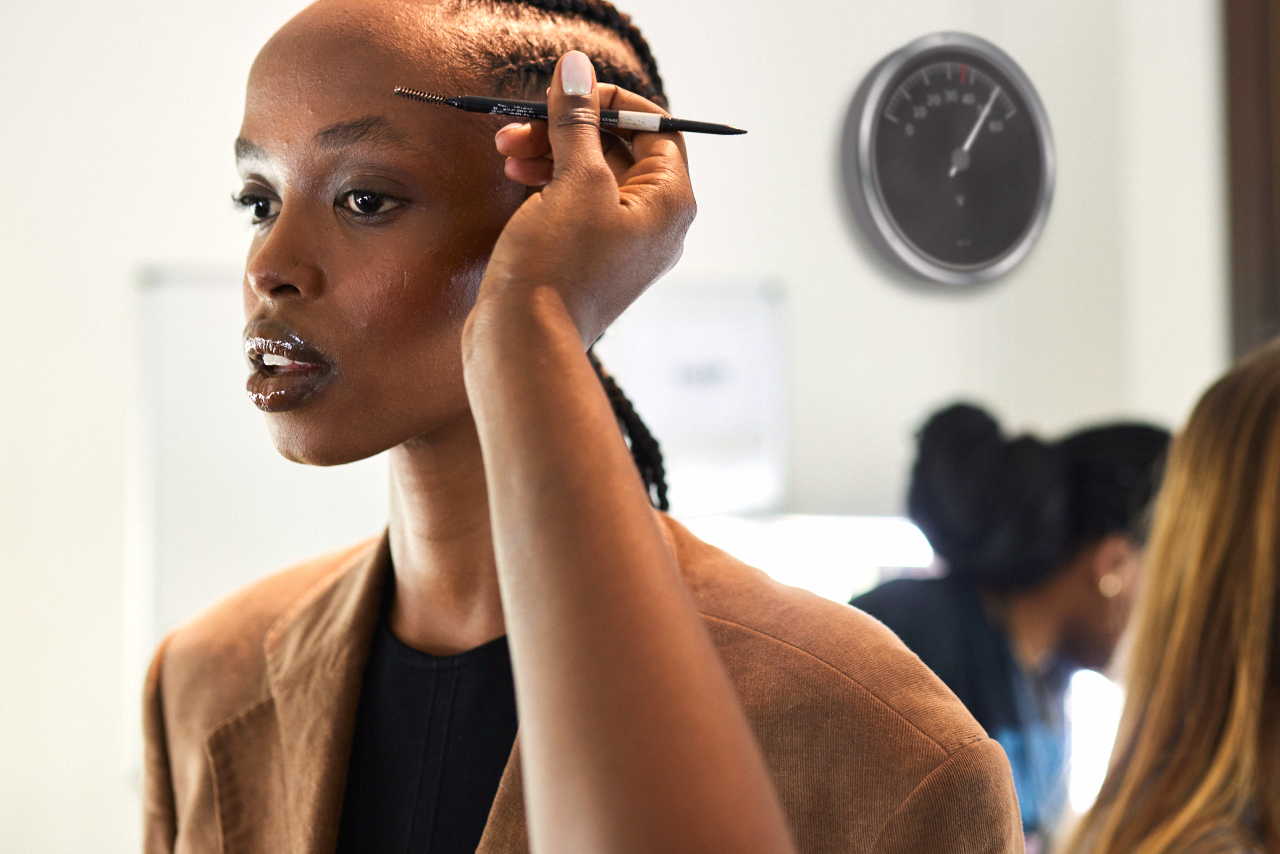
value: **50** V
